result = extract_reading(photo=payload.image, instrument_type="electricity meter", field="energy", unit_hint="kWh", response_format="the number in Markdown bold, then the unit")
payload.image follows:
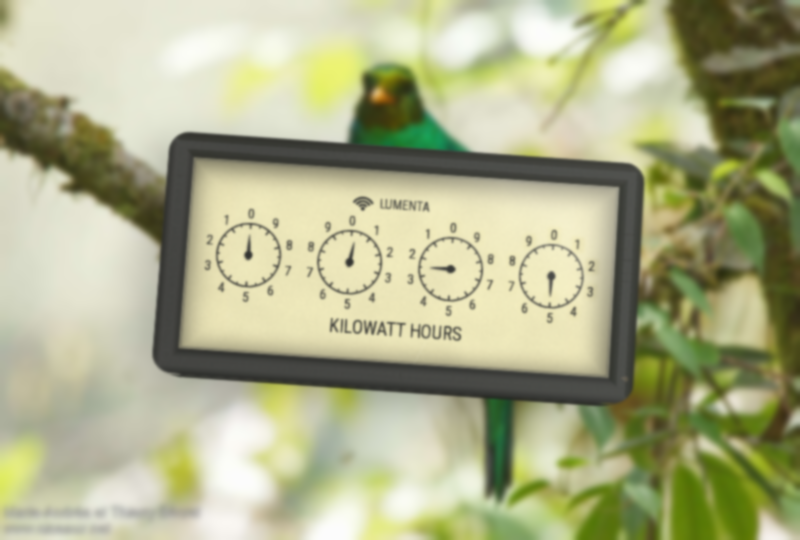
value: **25** kWh
